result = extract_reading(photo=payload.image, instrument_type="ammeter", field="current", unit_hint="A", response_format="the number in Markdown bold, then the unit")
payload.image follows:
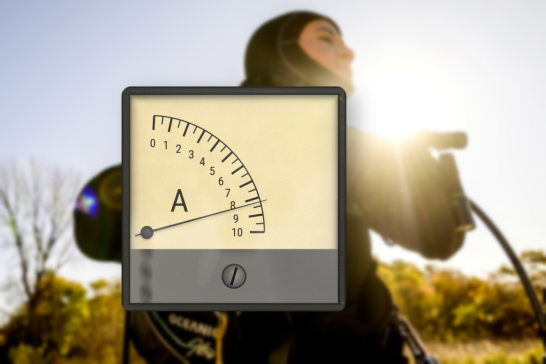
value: **8.25** A
